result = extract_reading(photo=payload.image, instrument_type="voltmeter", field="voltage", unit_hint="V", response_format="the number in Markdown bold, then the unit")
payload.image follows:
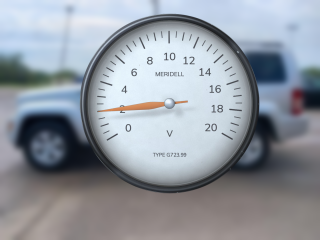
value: **2** V
